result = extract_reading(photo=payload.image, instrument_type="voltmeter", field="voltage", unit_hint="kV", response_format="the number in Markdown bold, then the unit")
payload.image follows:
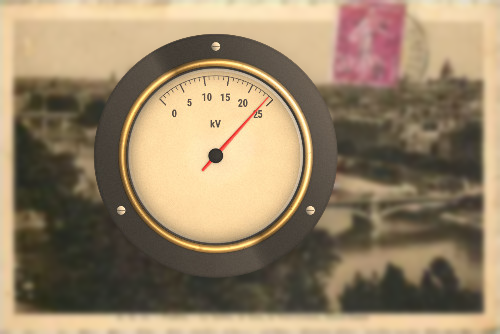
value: **24** kV
